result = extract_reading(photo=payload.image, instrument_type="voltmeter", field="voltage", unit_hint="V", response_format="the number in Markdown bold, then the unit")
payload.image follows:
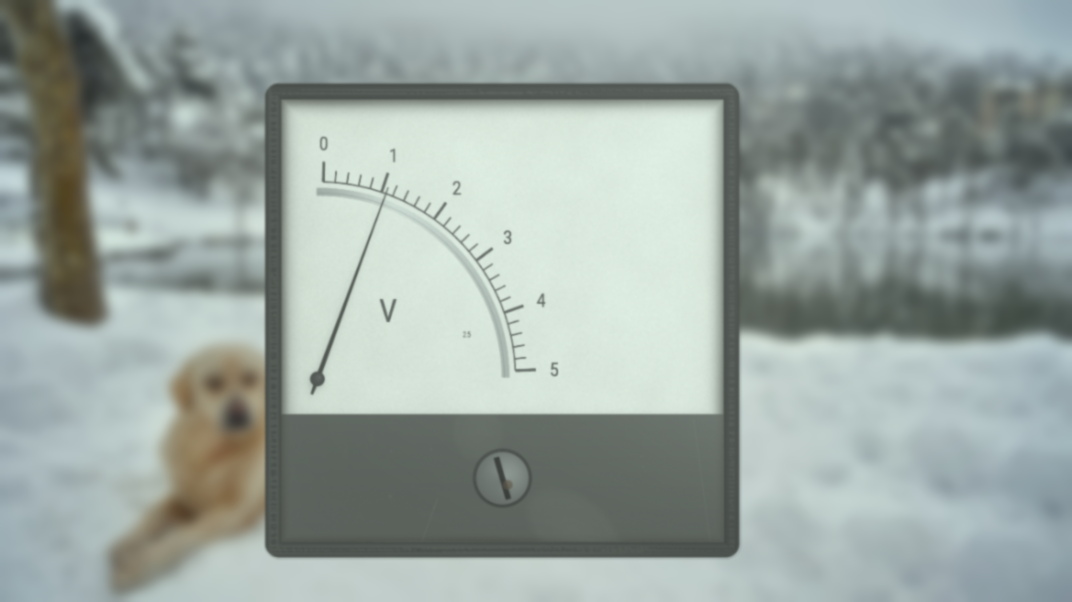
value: **1.1** V
